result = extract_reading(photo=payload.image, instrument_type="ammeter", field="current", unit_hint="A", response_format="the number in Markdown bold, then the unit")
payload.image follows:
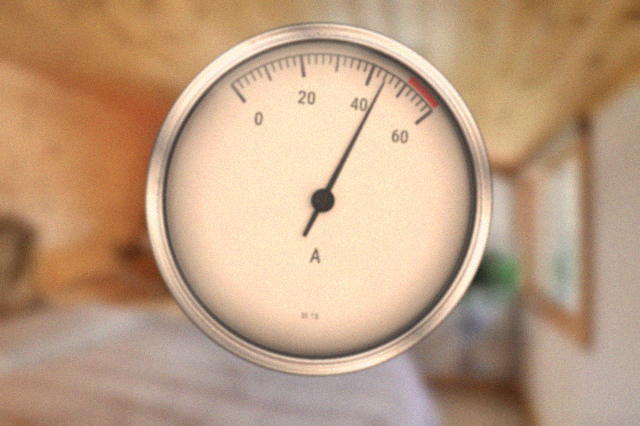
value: **44** A
